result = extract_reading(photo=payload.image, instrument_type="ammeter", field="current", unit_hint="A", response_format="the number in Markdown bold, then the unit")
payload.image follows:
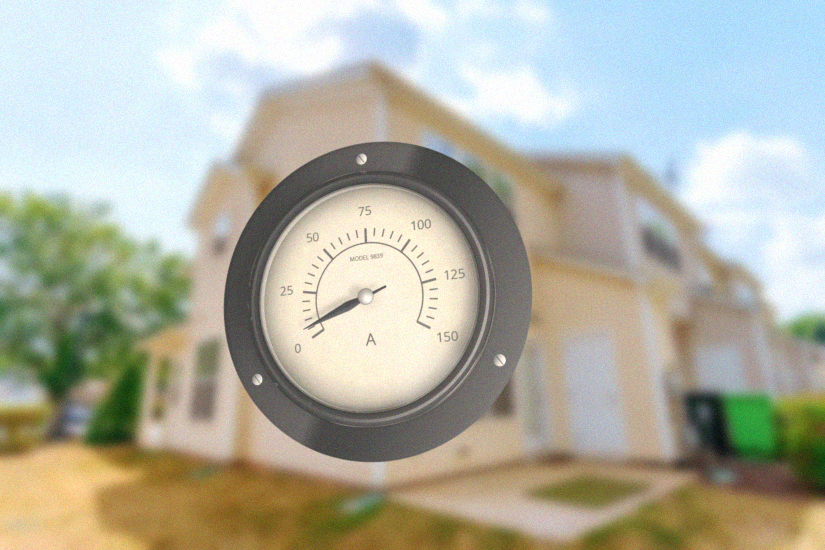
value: **5** A
